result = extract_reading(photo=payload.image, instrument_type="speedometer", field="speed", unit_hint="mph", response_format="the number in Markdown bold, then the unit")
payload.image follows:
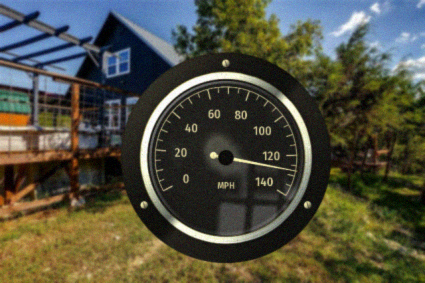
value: **127.5** mph
